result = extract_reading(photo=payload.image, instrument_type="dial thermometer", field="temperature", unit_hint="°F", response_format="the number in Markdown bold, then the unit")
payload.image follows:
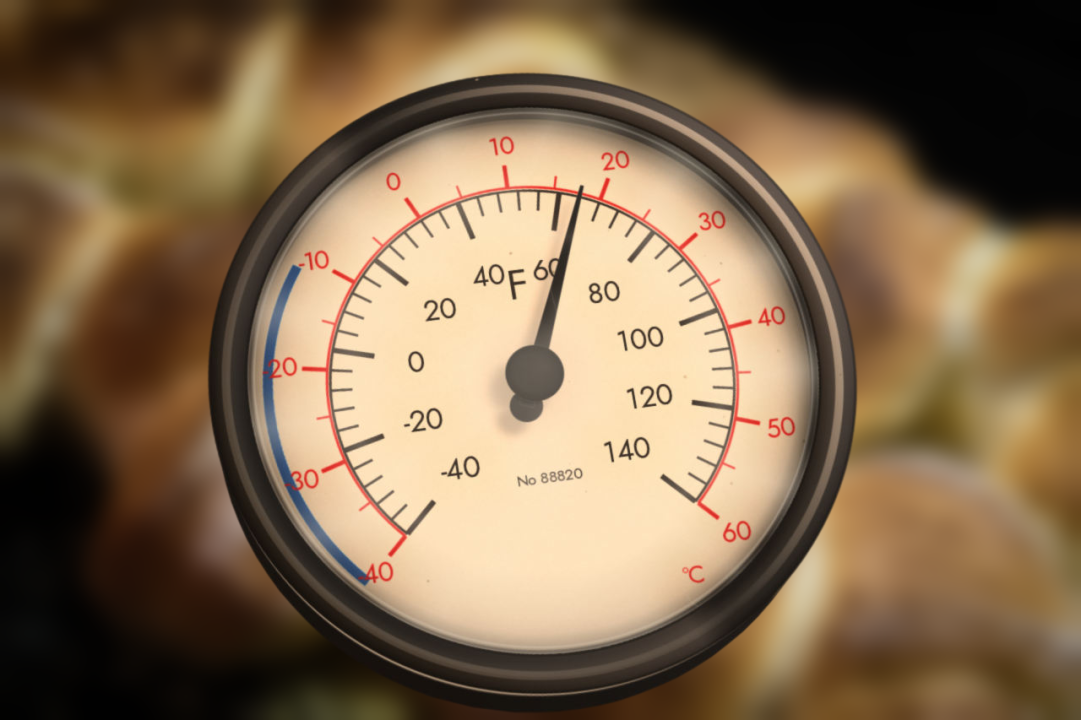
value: **64** °F
